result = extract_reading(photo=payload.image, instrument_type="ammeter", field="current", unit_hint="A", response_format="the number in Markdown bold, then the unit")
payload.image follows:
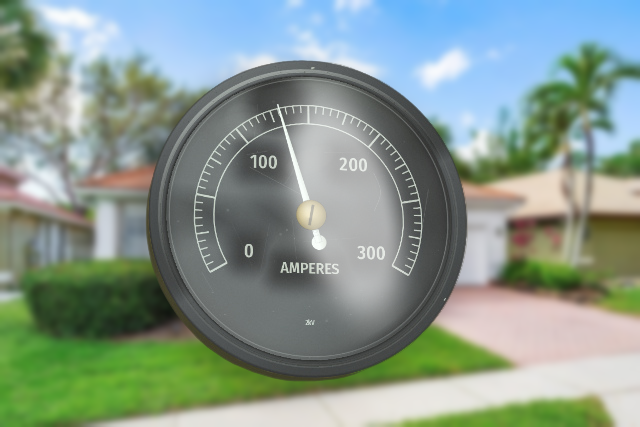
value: **130** A
